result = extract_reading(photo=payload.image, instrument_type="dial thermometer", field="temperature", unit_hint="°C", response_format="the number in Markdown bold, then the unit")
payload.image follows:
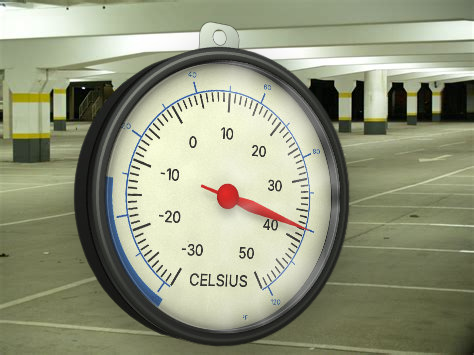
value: **38** °C
